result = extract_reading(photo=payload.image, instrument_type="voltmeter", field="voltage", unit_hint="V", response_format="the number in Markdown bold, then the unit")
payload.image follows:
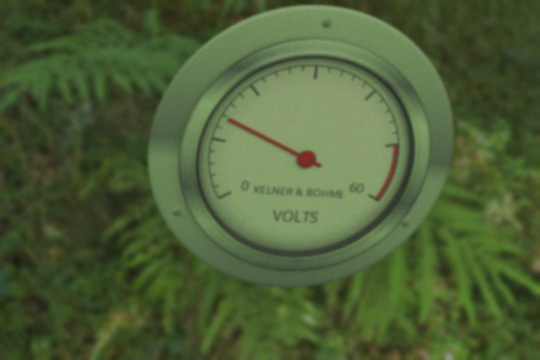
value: **14** V
